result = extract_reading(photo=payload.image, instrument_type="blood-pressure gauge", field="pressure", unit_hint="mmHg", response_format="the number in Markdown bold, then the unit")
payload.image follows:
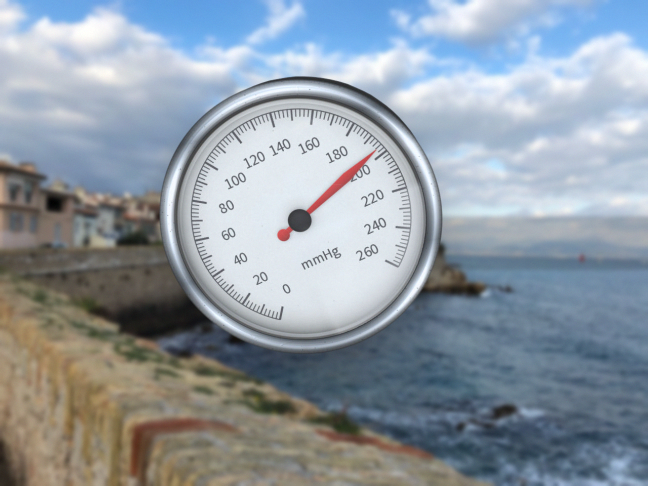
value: **196** mmHg
